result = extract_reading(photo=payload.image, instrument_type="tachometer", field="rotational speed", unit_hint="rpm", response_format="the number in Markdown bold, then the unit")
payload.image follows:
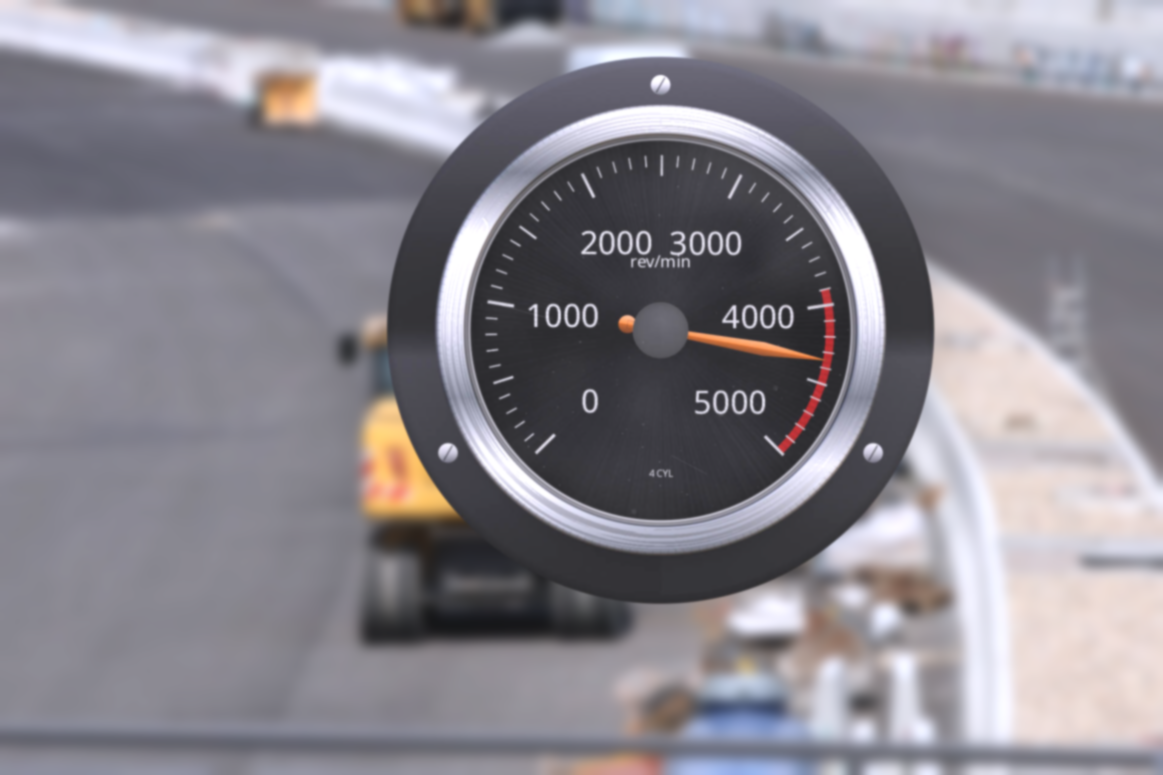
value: **4350** rpm
